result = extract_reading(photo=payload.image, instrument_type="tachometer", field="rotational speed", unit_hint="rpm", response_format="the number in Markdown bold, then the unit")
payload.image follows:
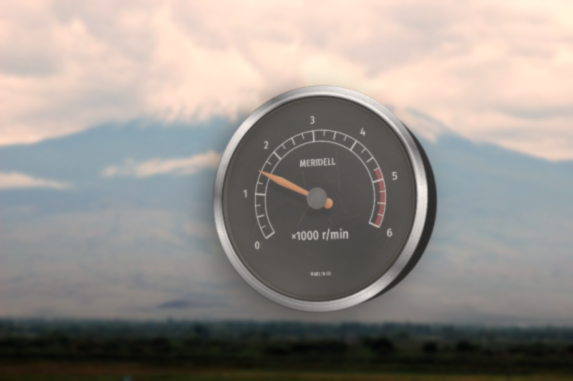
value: **1500** rpm
